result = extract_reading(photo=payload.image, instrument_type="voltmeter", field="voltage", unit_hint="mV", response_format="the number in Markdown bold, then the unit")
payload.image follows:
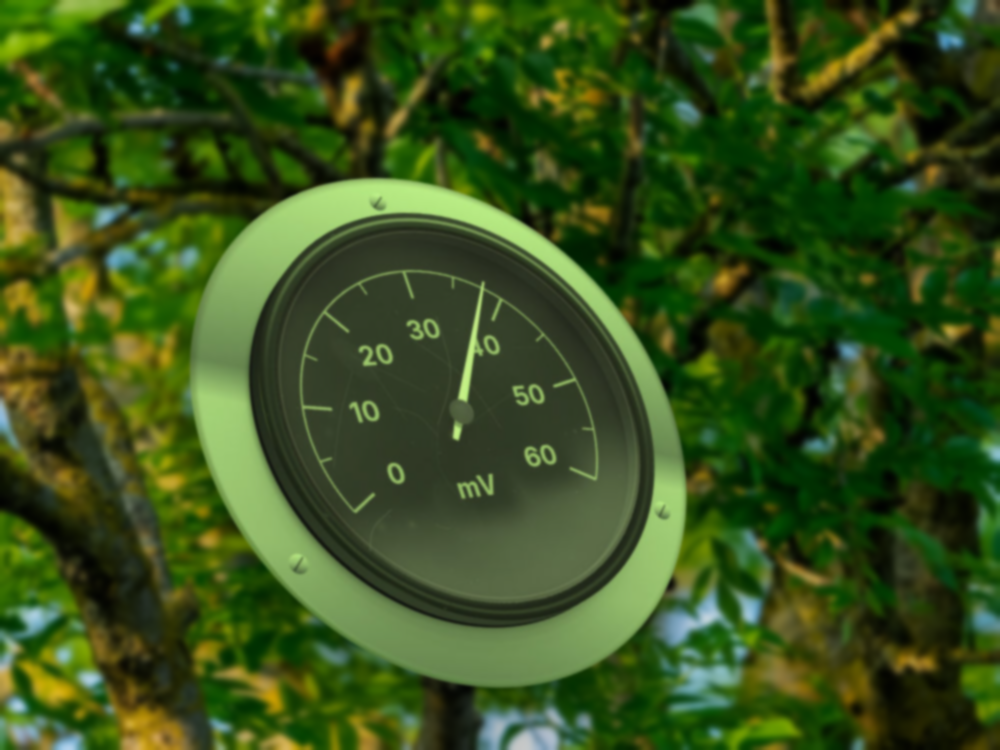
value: **37.5** mV
